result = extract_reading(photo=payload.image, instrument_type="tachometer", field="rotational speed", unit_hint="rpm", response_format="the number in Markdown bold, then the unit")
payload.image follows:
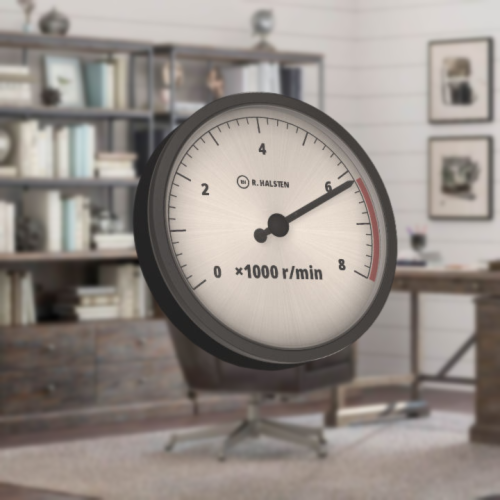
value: **6200** rpm
